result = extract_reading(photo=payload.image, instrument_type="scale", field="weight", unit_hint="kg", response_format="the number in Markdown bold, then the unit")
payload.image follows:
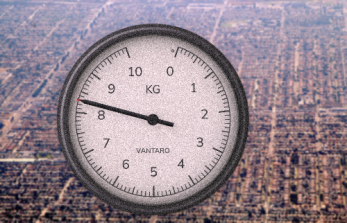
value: **8.3** kg
